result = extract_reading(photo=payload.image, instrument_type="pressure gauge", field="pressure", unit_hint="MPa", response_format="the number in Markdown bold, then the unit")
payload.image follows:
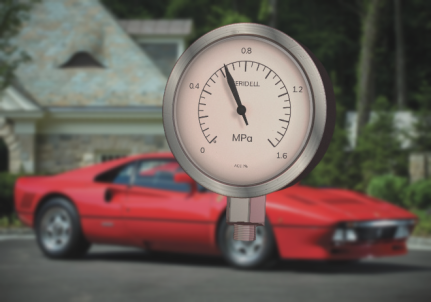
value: **0.65** MPa
